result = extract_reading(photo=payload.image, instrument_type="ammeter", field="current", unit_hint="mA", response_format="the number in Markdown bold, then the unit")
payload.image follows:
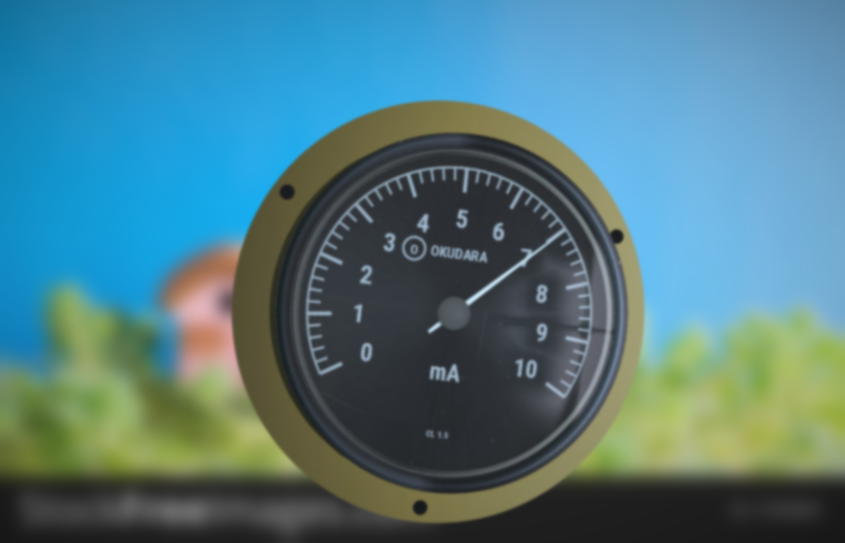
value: **7** mA
